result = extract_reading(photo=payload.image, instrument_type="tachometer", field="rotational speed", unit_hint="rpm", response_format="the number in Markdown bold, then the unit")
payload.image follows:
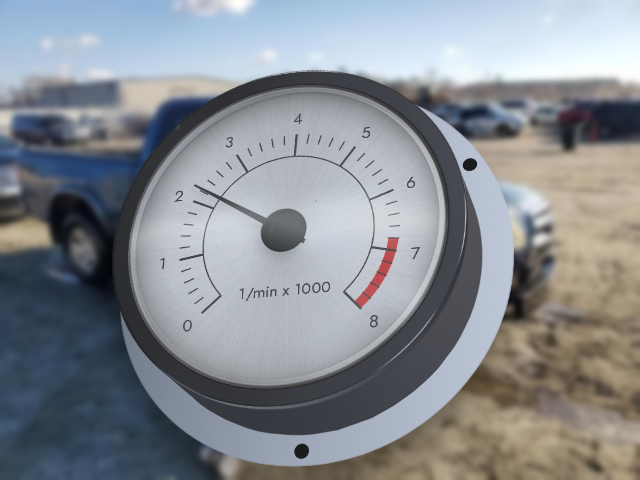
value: **2200** rpm
